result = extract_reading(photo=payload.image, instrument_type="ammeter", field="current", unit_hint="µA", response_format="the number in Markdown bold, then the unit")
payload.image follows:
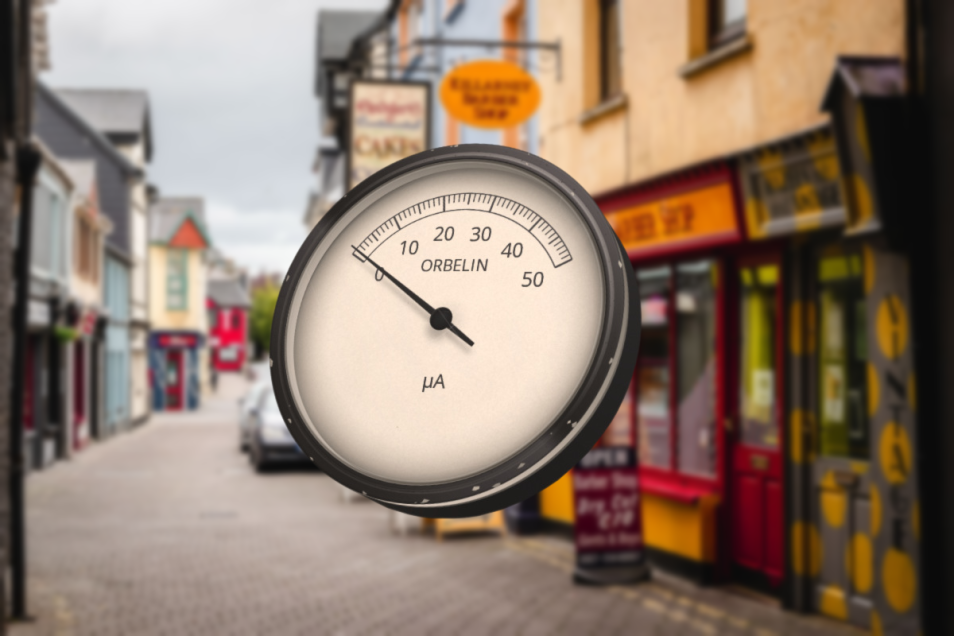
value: **1** µA
